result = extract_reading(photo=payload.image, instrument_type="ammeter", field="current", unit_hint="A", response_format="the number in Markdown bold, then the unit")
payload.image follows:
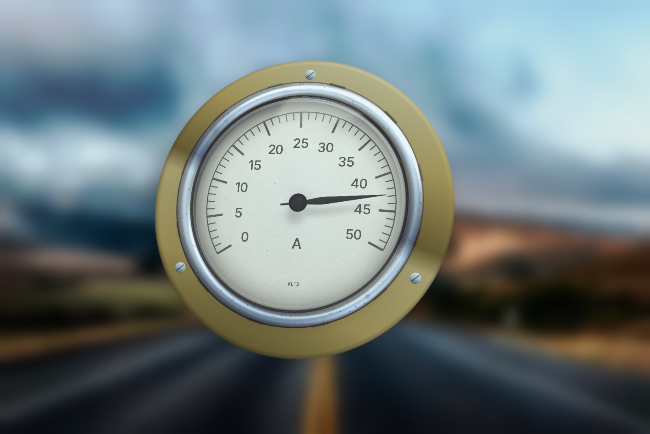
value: **43** A
